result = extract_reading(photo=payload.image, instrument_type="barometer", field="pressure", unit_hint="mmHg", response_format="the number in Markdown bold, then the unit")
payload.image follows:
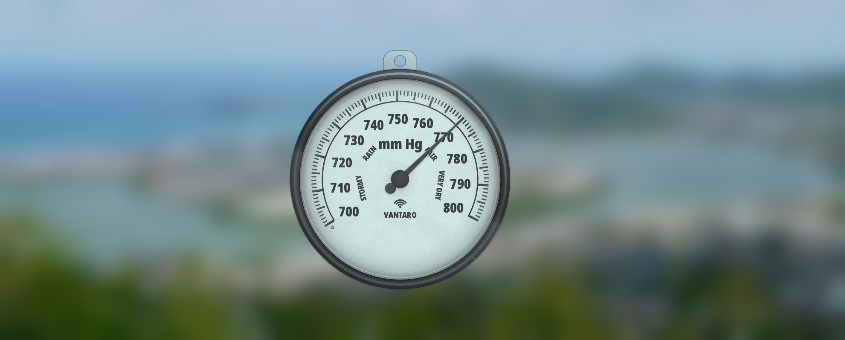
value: **770** mmHg
